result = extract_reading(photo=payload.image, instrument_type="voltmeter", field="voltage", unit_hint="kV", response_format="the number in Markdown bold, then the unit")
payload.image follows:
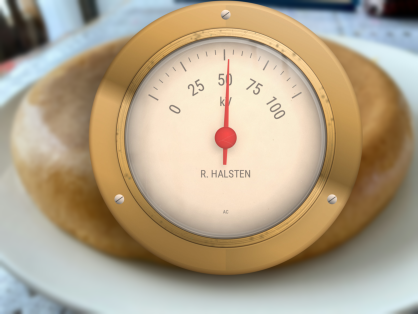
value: **52.5** kV
